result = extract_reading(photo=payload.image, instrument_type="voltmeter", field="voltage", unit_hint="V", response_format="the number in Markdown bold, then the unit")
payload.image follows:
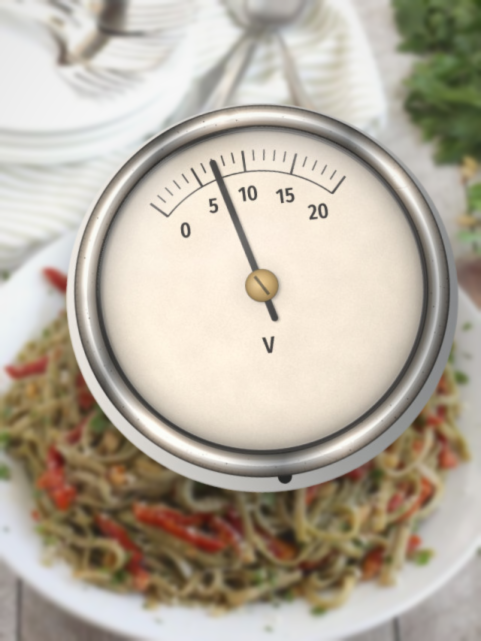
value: **7** V
